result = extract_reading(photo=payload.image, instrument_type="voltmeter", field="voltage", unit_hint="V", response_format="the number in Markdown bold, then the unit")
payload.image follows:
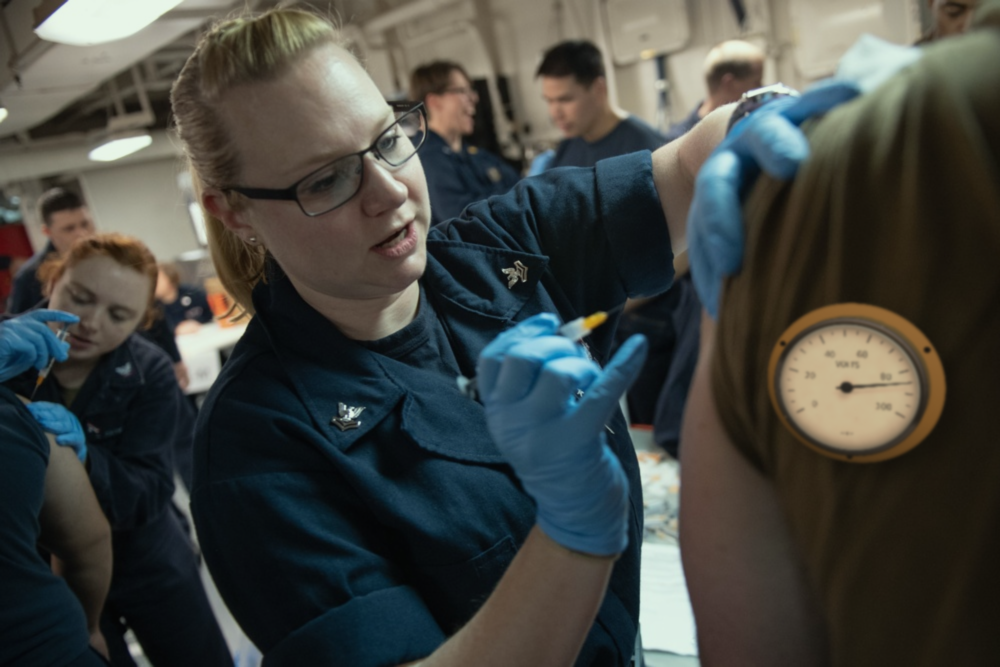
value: **85** V
